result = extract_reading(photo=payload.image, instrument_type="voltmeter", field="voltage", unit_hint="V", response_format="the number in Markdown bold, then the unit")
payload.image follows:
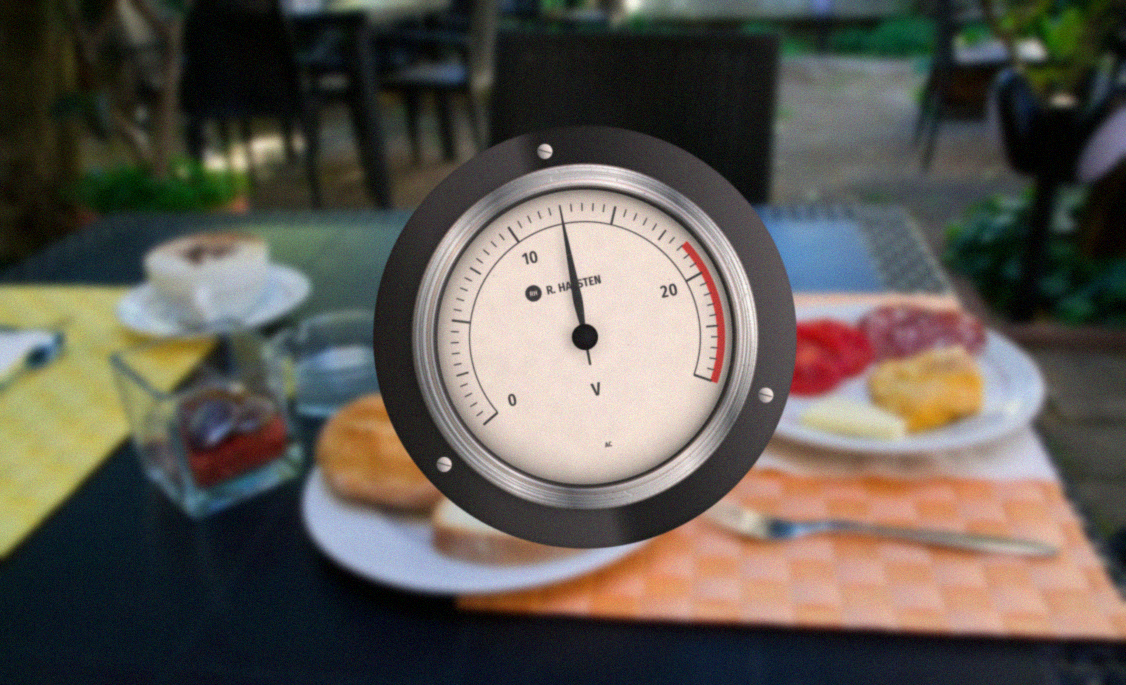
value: **12.5** V
